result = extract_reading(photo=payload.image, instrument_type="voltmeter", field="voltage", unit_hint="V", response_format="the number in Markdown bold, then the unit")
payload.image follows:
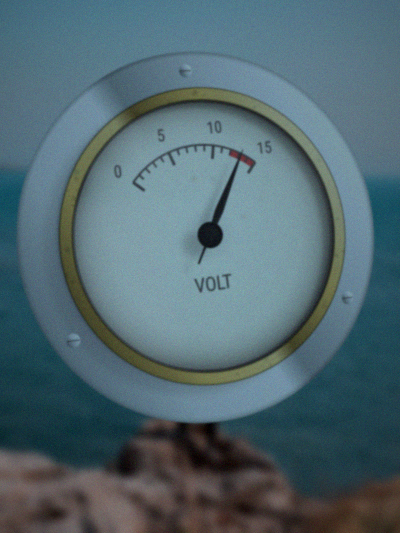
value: **13** V
